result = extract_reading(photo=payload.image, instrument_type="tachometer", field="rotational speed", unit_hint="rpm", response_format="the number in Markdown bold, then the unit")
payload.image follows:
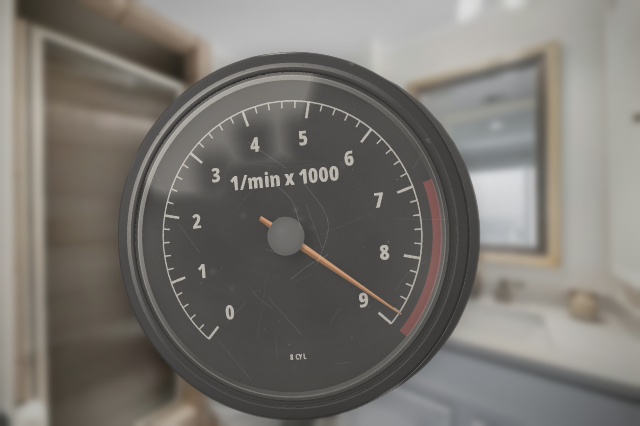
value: **8800** rpm
